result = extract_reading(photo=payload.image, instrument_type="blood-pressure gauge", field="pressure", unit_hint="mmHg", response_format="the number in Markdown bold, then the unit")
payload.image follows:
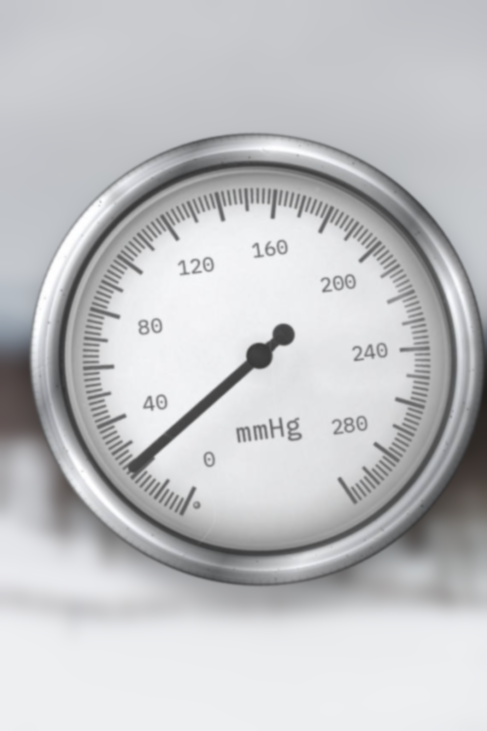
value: **22** mmHg
